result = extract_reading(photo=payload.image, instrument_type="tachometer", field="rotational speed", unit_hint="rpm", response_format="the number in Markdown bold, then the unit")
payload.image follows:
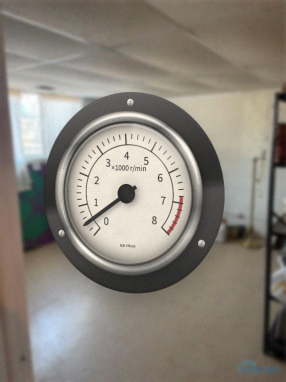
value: **400** rpm
